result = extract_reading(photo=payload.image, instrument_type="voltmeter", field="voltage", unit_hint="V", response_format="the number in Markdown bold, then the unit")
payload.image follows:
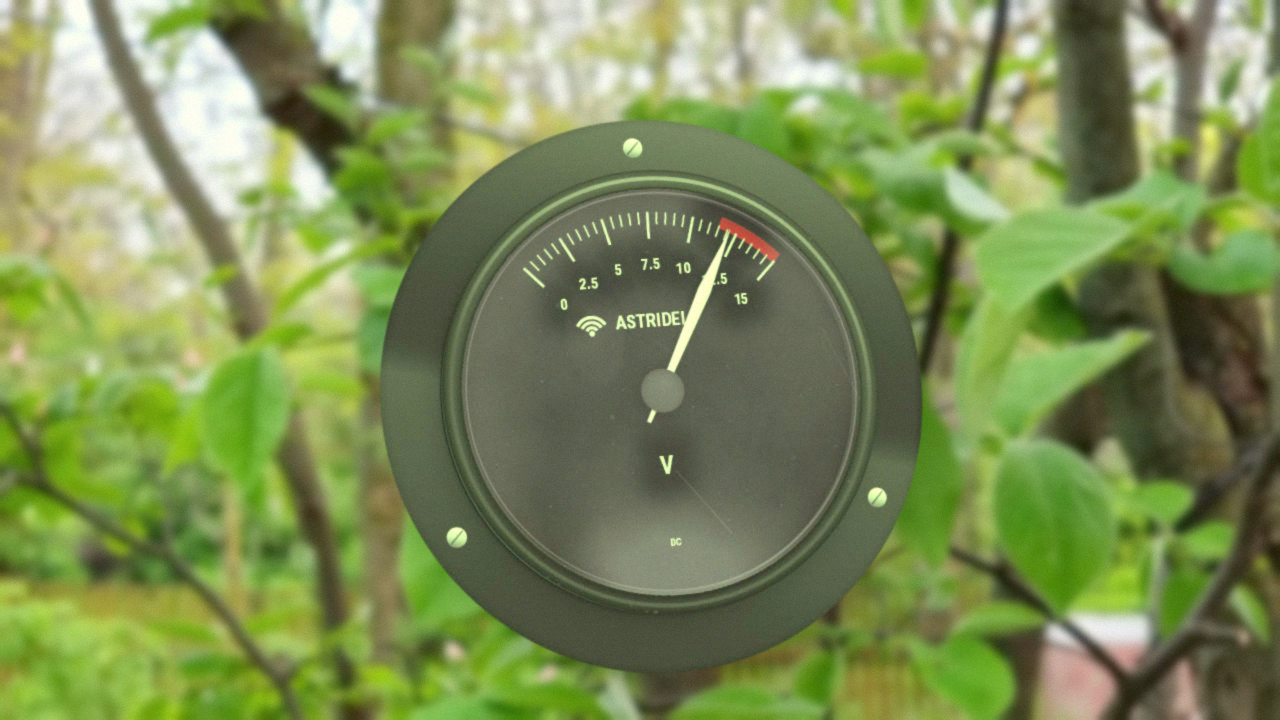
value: **12** V
